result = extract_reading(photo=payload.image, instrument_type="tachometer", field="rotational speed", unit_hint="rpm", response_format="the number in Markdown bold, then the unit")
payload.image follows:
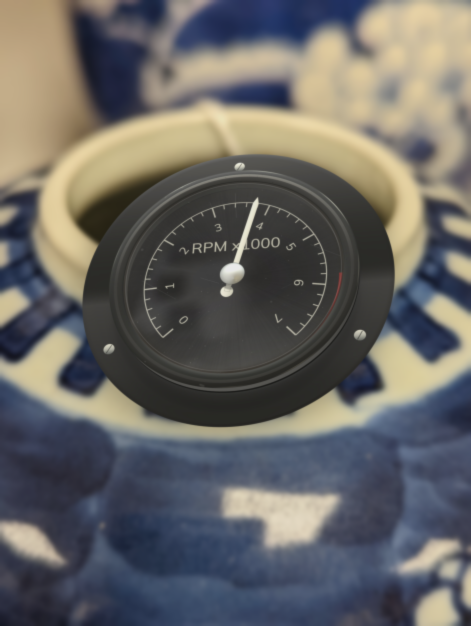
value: **3800** rpm
